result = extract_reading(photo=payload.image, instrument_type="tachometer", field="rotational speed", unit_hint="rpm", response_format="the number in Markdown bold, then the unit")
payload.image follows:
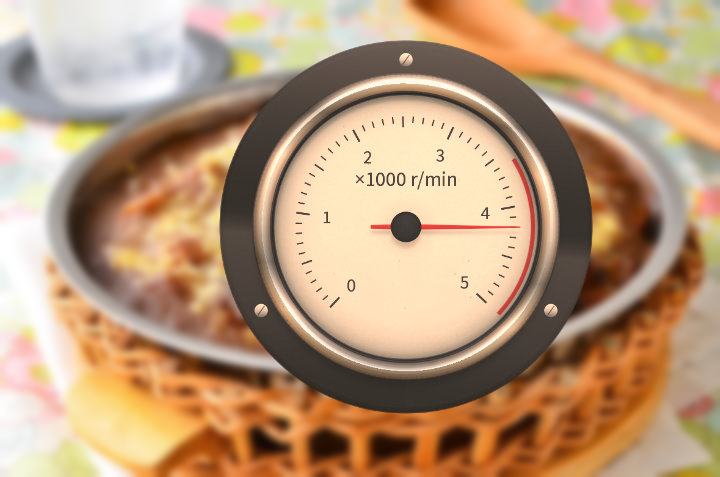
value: **4200** rpm
